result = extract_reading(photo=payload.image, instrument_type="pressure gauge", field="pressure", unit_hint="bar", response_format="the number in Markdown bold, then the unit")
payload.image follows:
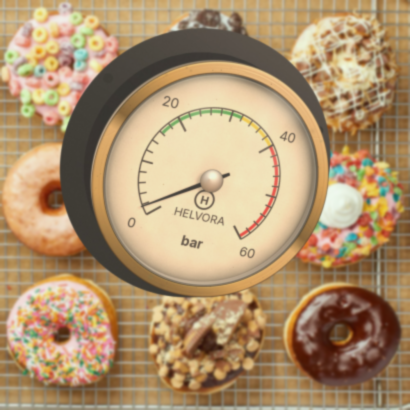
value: **2** bar
